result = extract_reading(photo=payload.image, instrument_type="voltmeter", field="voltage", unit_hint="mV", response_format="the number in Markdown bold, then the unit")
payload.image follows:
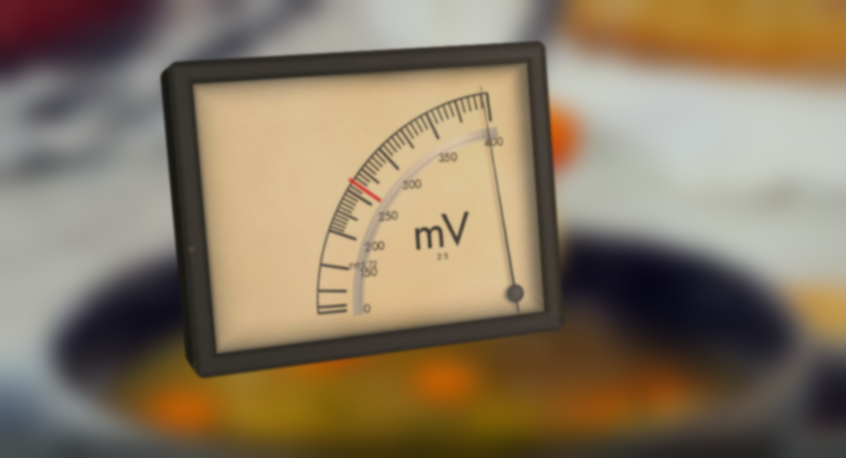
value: **395** mV
